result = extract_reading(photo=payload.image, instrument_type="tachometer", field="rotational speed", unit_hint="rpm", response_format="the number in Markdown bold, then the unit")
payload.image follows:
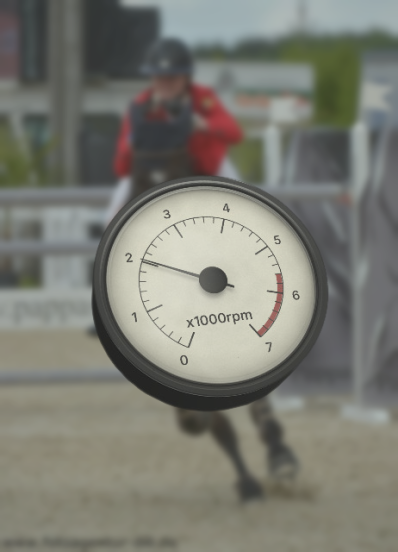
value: **2000** rpm
